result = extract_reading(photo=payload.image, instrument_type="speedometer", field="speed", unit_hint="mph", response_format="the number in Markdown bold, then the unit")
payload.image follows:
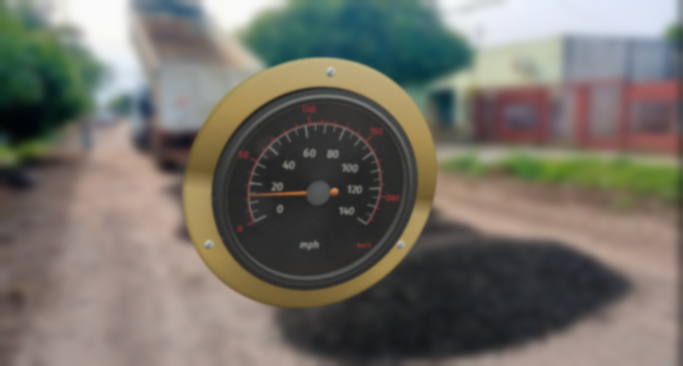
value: **15** mph
